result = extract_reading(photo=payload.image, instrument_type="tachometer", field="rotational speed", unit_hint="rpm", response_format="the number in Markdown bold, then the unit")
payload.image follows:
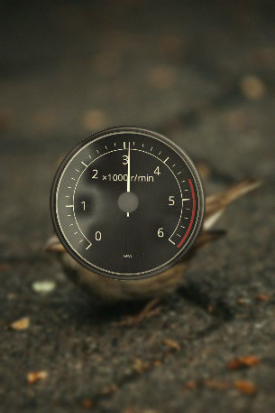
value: **3100** rpm
